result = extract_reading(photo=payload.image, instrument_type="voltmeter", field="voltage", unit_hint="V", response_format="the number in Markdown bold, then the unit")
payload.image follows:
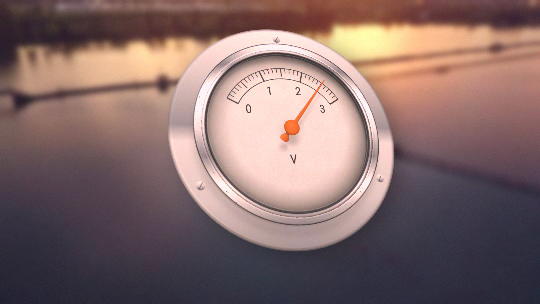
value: **2.5** V
